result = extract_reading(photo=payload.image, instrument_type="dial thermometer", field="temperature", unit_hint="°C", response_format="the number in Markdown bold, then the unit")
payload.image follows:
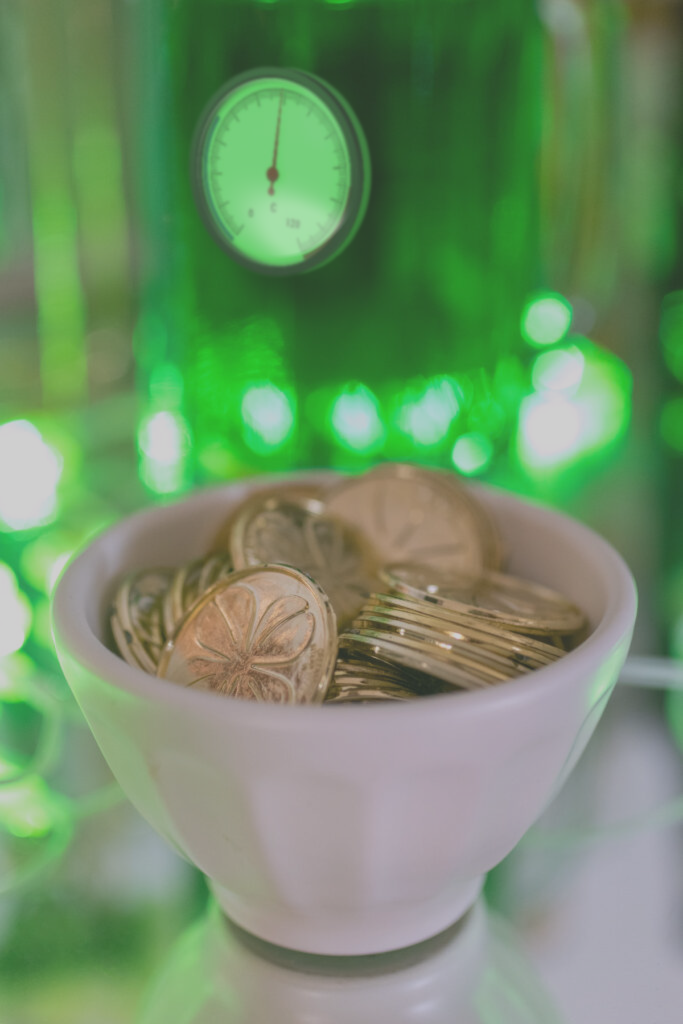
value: **60** °C
